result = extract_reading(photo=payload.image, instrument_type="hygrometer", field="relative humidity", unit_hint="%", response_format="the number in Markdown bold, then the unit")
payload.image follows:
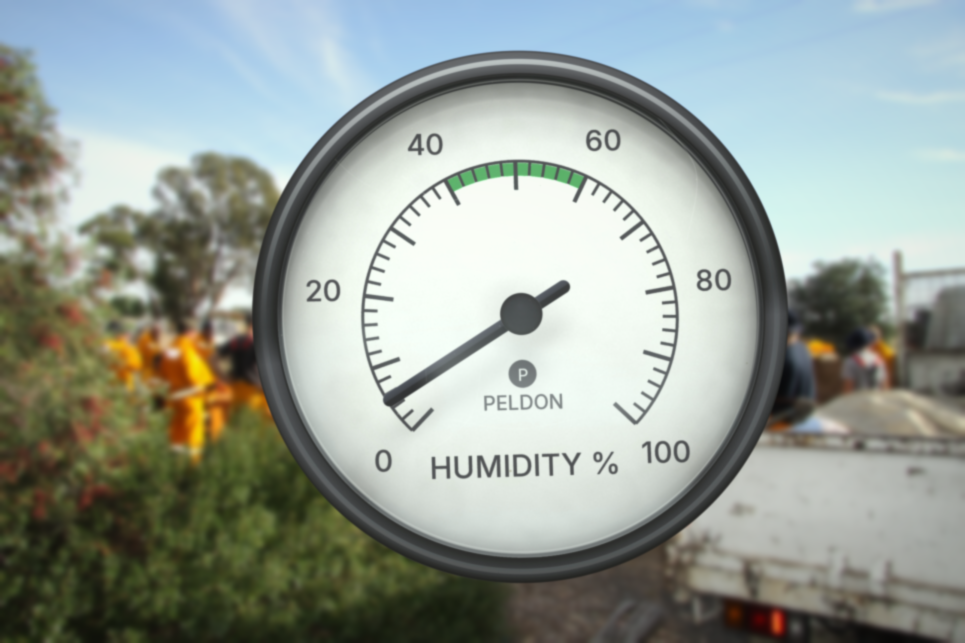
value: **5** %
